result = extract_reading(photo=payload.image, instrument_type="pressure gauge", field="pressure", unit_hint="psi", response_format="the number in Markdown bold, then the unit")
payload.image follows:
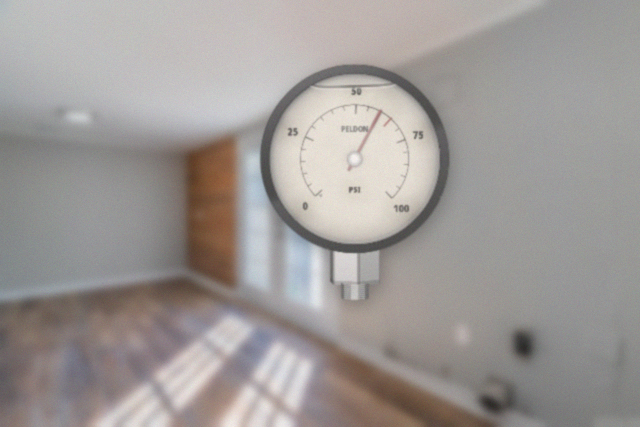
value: **60** psi
